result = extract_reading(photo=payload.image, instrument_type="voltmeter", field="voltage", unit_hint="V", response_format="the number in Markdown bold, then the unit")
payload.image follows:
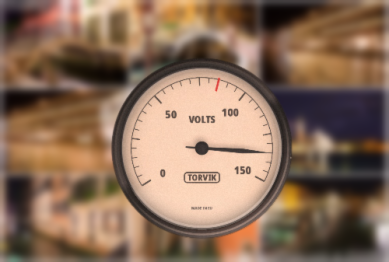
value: **135** V
